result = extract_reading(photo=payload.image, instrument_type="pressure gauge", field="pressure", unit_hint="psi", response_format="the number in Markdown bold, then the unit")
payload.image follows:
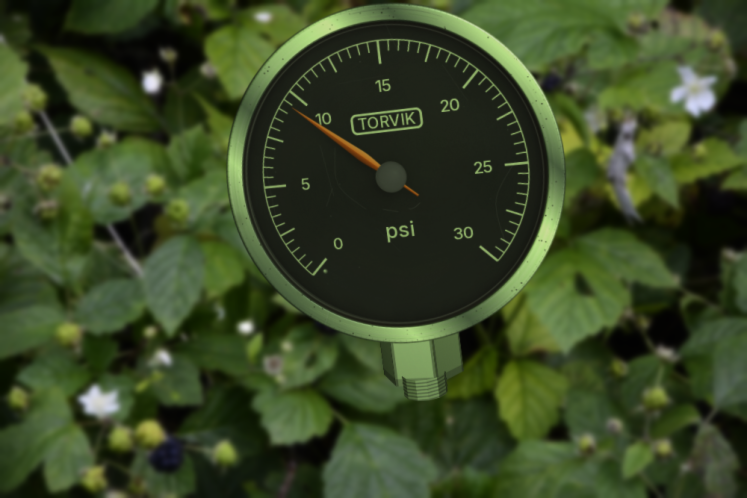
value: **9.5** psi
